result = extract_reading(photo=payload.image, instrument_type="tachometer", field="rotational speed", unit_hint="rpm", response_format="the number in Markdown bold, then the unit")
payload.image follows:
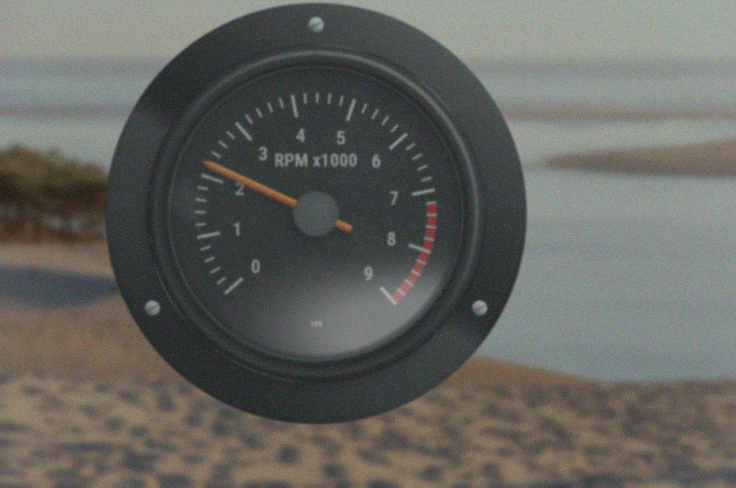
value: **2200** rpm
